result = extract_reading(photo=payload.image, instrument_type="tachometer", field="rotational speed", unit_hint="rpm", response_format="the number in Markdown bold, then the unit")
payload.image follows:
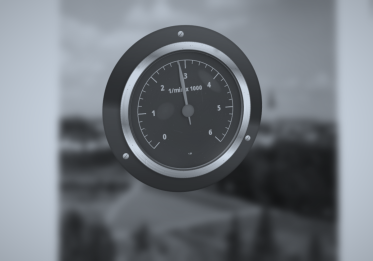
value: **2800** rpm
